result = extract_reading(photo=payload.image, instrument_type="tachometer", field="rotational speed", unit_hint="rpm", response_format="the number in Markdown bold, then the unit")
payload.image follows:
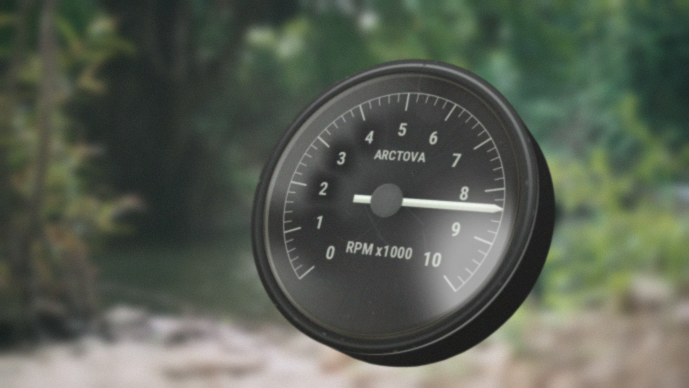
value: **8400** rpm
